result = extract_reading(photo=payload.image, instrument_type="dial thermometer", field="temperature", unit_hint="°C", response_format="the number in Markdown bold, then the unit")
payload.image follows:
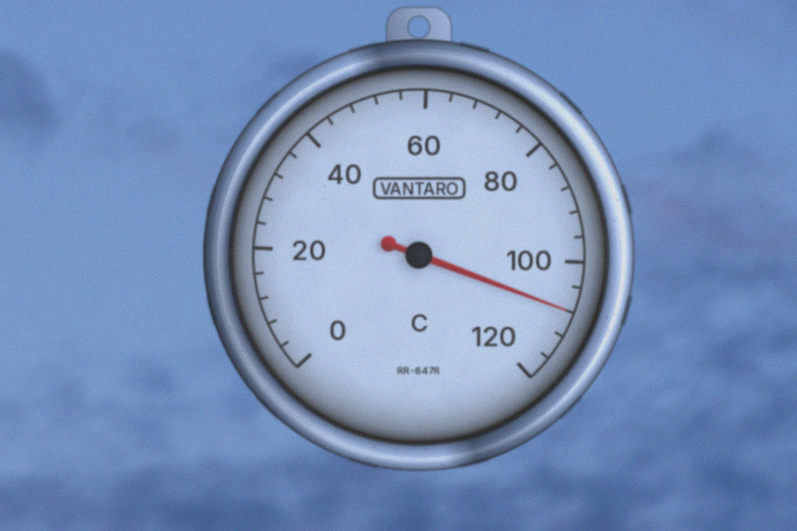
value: **108** °C
